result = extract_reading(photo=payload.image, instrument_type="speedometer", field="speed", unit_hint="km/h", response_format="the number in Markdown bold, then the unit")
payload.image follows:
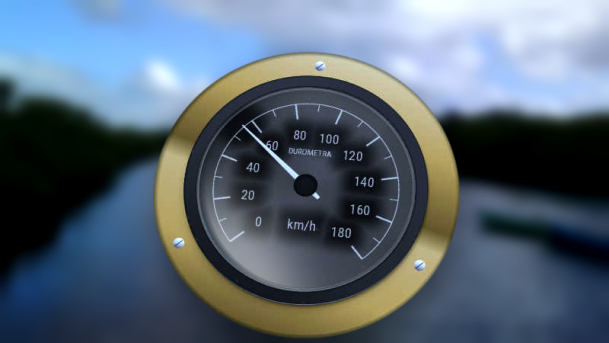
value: **55** km/h
